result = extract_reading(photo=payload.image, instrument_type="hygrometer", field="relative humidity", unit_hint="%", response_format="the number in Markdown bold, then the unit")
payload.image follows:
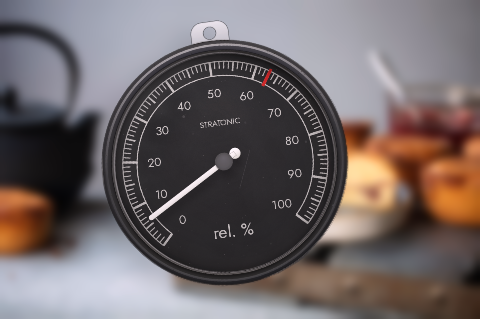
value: **6** %
